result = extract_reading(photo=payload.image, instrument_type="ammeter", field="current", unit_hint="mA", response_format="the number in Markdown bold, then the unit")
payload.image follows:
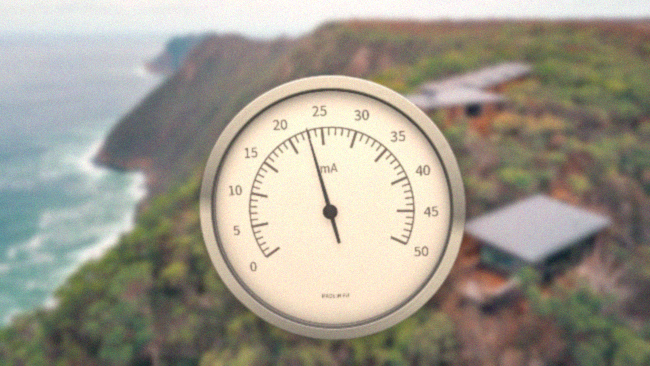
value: **23** mA
